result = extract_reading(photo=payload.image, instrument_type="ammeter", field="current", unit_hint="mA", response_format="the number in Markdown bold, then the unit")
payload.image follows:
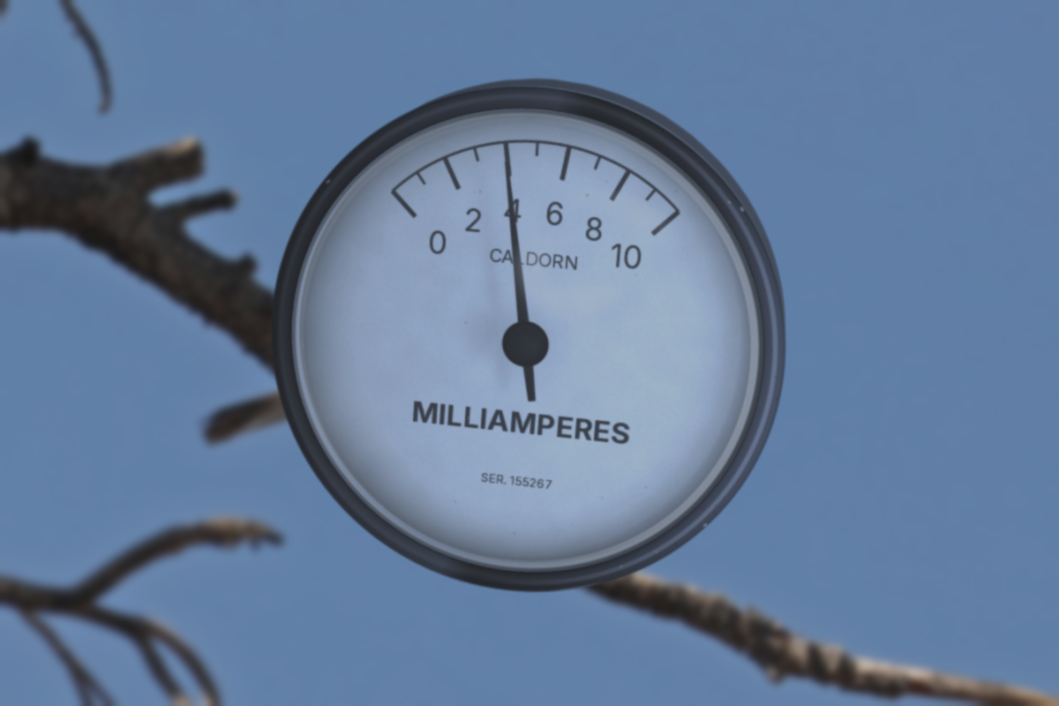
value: **4** mA
